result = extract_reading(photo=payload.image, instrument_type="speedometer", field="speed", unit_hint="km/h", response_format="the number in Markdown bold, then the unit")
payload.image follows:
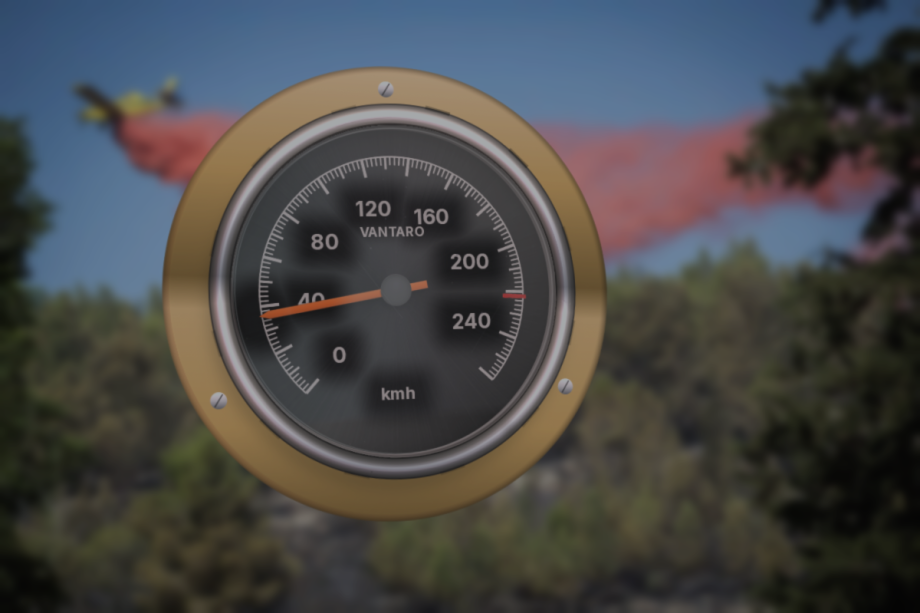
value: **36** km/h
